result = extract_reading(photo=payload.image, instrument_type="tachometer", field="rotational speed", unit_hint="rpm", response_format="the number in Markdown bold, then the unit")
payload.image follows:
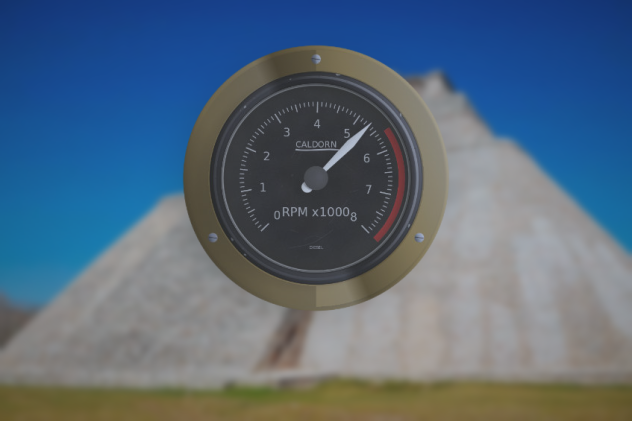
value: **5300** rpm
